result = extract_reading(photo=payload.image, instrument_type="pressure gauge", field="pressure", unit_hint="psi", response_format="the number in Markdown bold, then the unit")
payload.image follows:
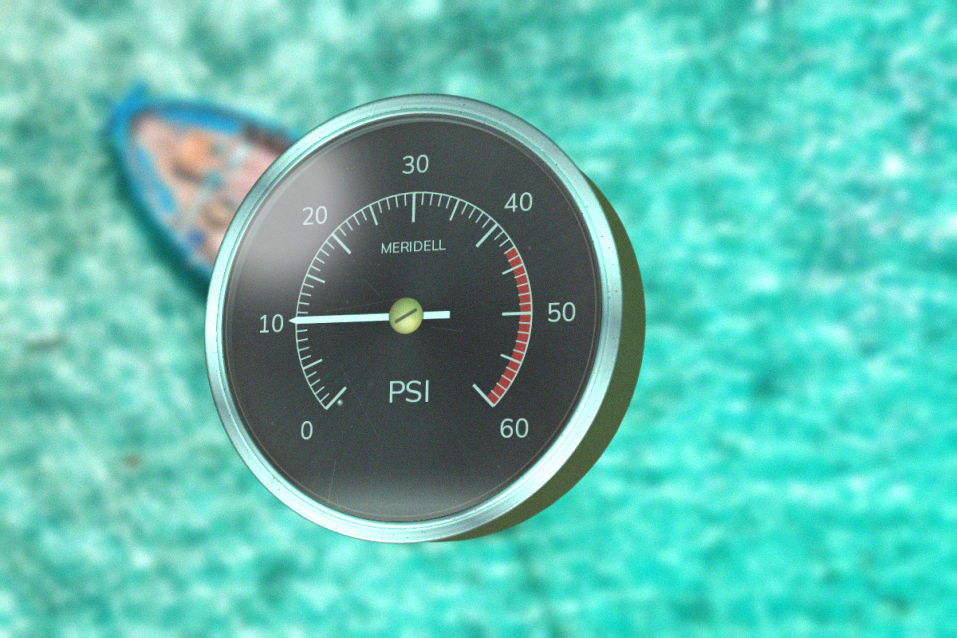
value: **10** psi
